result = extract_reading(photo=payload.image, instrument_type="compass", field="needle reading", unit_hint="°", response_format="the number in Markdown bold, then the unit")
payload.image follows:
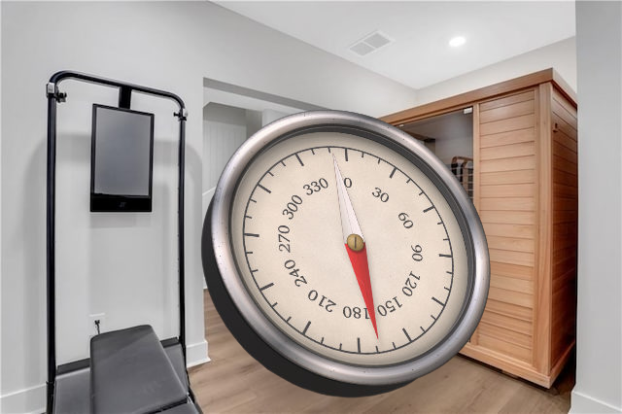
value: **170** °
